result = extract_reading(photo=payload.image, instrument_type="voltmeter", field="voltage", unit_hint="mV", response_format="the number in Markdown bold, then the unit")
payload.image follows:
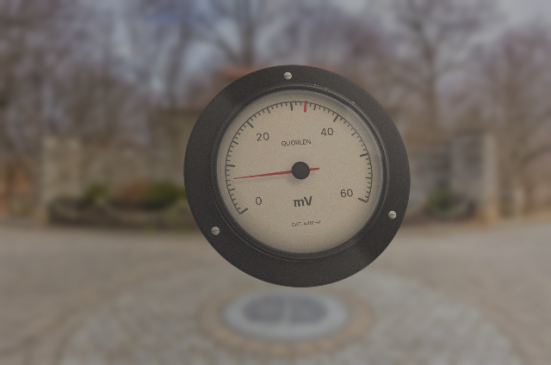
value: **7** mV
